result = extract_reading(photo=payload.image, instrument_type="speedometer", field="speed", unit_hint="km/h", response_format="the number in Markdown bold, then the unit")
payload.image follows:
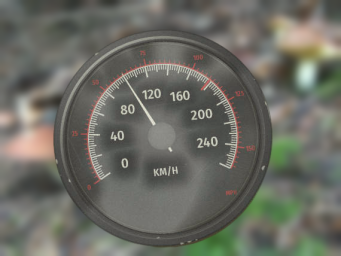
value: **100** km/h
